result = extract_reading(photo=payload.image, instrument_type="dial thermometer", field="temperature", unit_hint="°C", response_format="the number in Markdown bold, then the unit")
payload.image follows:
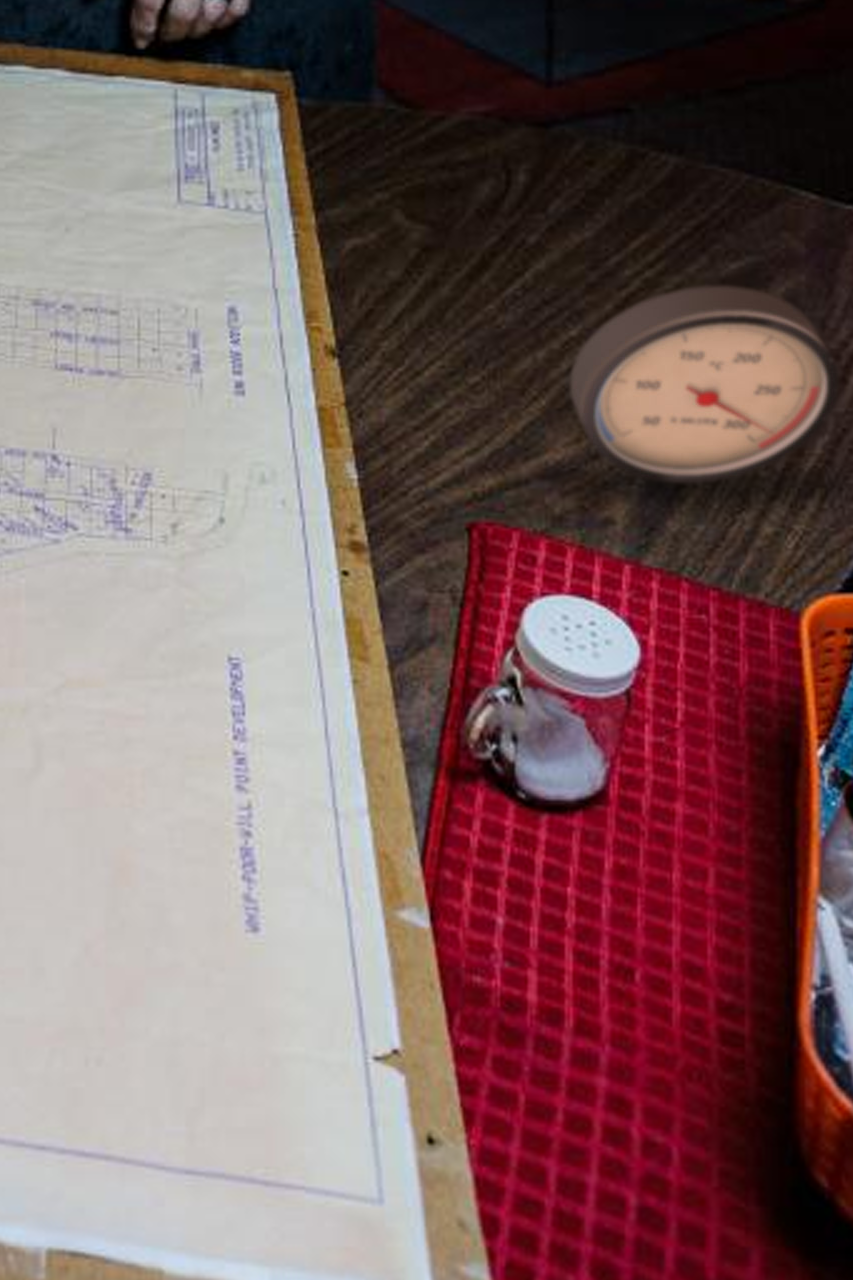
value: **287.5** °C
